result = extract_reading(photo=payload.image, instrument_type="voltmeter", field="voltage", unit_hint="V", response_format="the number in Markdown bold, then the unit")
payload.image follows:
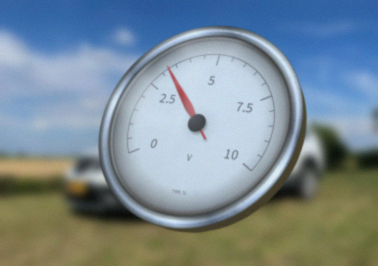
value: **3.25** V
